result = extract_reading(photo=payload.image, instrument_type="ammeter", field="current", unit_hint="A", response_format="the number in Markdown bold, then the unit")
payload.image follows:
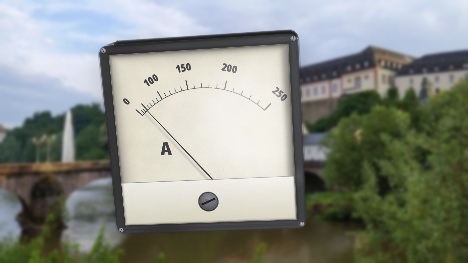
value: **50** A
